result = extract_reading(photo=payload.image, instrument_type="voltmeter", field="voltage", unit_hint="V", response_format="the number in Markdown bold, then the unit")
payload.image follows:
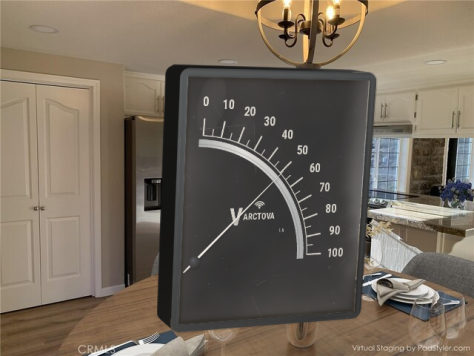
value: **50** V
